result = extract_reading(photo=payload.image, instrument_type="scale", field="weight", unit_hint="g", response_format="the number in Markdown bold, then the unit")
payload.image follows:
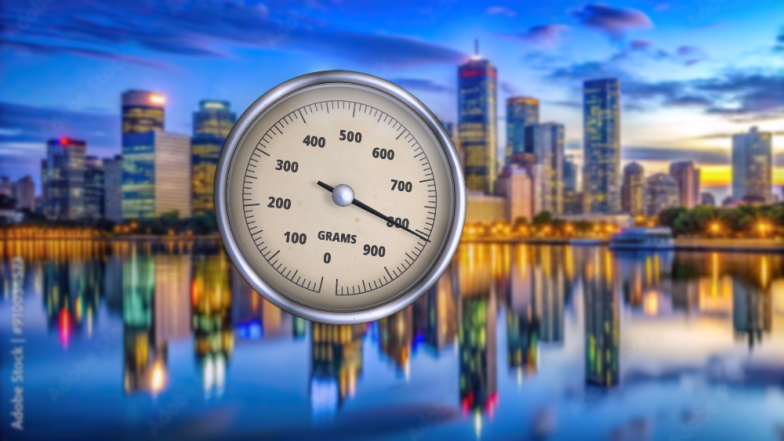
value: **810** g
